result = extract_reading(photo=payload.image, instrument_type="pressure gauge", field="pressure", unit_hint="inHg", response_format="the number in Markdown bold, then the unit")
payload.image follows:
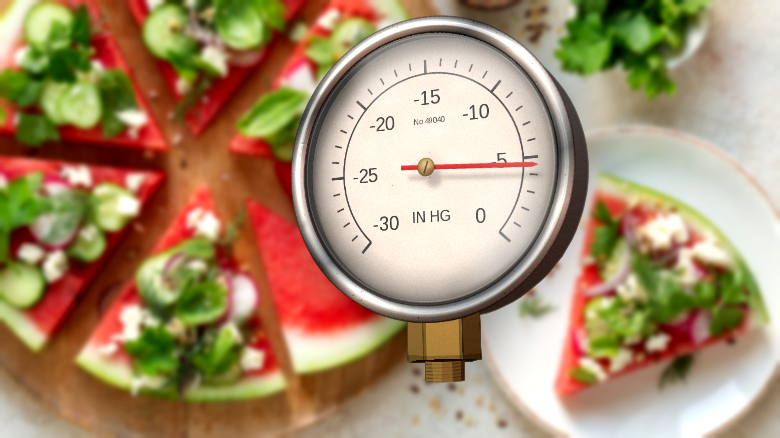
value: **-4.5** inHg
